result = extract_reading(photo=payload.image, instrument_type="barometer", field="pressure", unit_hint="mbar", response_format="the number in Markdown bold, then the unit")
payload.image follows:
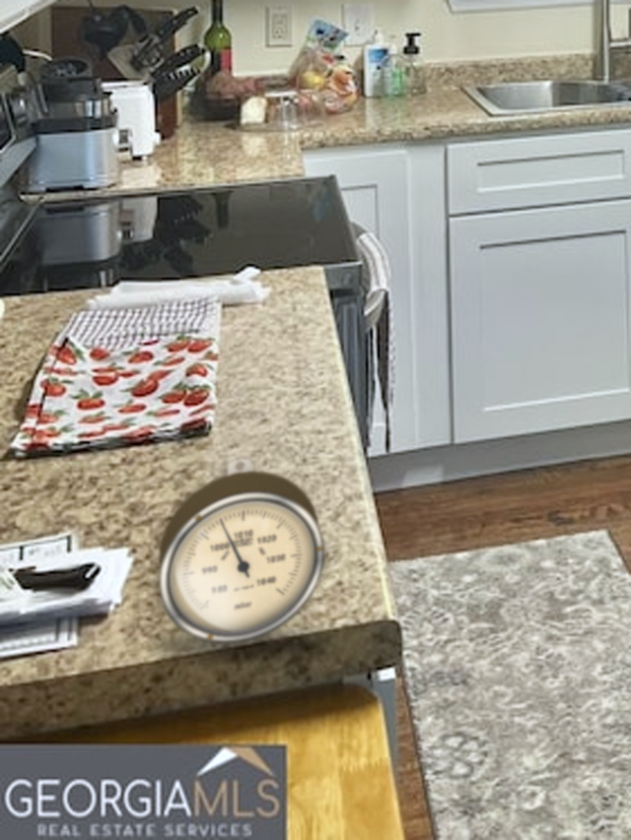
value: **1005** mbar
